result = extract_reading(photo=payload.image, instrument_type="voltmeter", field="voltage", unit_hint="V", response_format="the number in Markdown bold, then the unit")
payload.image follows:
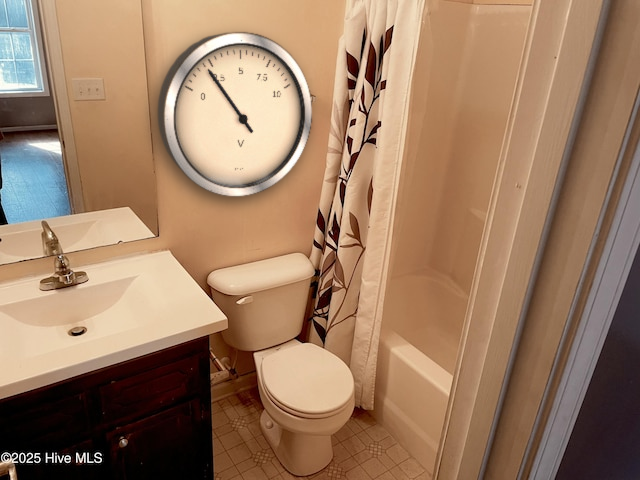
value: **2** V
